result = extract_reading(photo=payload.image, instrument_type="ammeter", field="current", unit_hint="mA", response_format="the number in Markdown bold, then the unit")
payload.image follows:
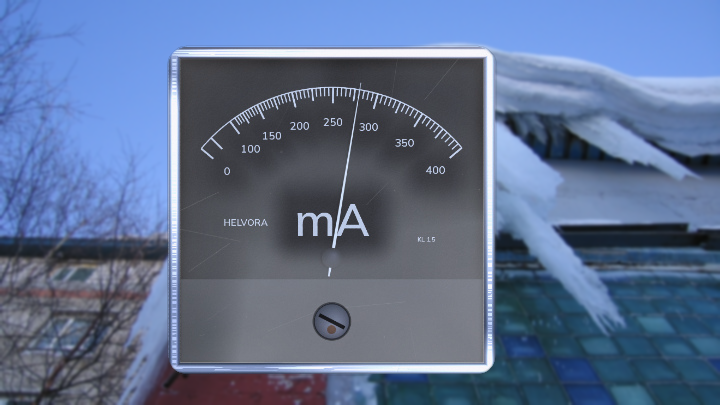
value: **280** mA
